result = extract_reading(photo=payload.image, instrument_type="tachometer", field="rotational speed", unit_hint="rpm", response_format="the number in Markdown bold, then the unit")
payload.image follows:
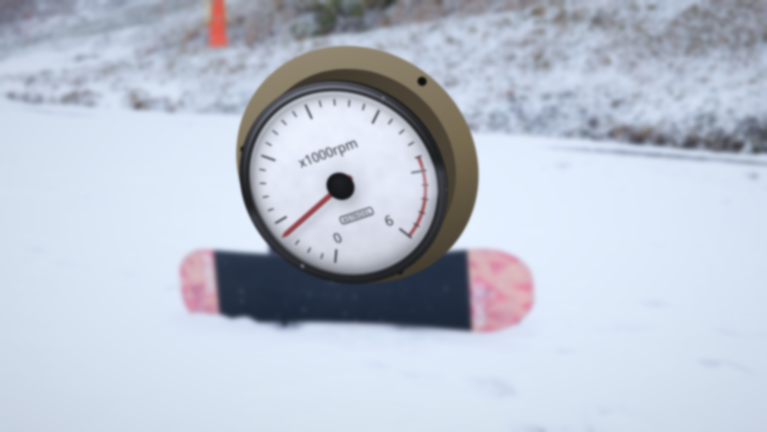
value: **800** rpm
